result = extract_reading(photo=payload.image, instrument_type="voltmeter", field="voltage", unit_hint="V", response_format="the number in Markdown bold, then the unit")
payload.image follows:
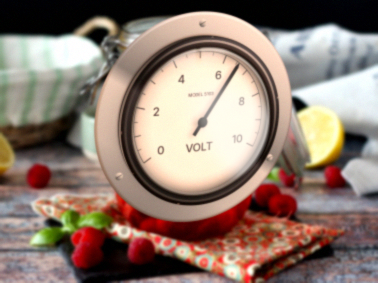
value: **6.5** V
